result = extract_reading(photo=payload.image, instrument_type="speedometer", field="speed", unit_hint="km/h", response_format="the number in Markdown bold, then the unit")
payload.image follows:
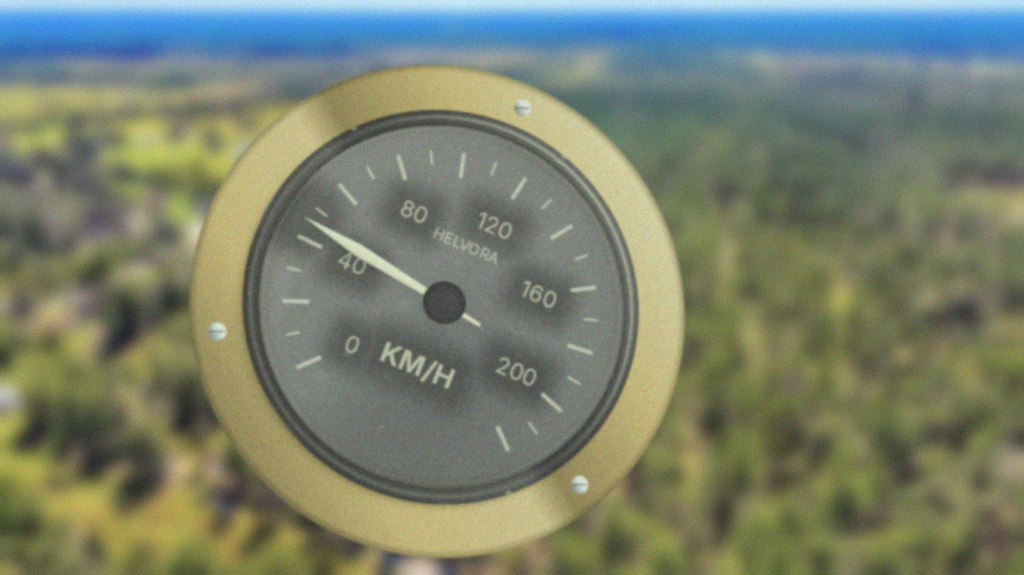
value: **45** km/h
